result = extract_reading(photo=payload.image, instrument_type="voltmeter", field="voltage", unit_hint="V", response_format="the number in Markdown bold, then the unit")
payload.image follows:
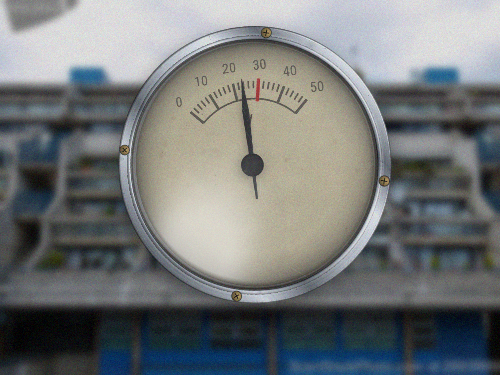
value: **24** V
